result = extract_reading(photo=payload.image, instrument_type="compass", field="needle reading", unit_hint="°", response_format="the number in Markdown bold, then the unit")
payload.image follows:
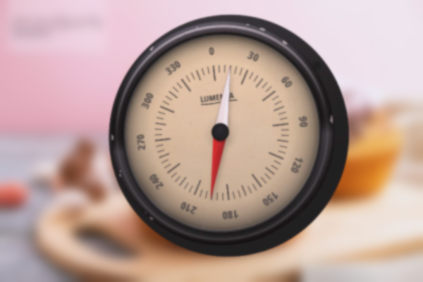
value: **195** °
